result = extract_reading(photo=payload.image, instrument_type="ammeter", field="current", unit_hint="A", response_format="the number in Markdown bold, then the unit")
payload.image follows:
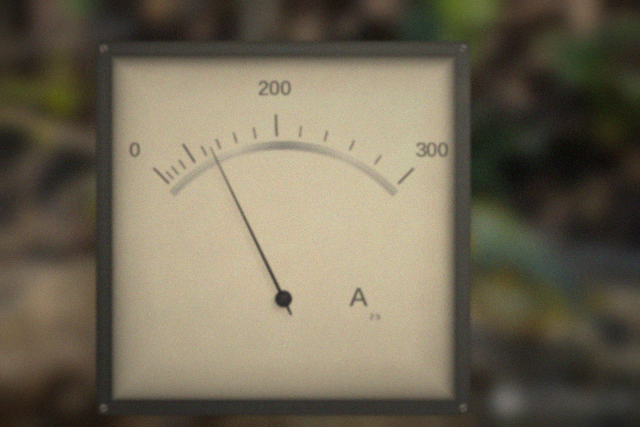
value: **130** A
